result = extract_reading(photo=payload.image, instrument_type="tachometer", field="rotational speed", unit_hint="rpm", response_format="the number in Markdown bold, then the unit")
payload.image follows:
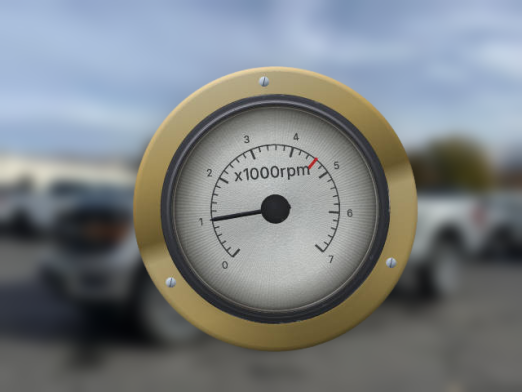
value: **1000** rpm
